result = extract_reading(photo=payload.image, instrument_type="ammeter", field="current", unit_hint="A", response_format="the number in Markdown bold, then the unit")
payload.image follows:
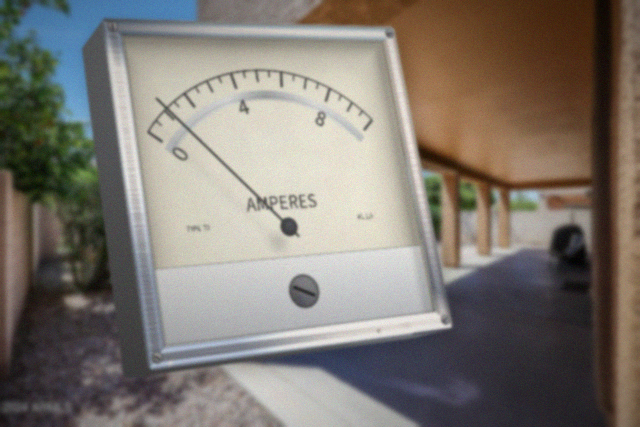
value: **1** A
